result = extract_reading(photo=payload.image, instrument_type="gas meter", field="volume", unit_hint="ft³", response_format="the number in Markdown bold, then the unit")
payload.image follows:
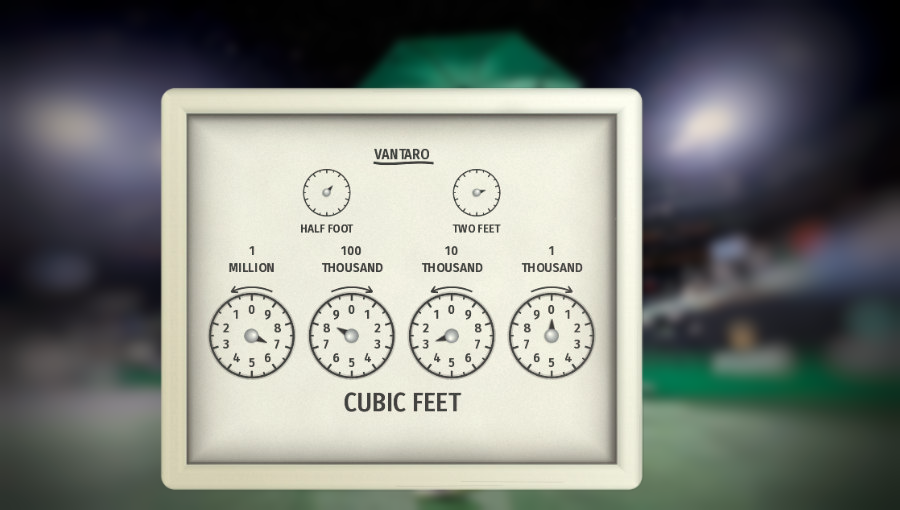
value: **683000** ft³
